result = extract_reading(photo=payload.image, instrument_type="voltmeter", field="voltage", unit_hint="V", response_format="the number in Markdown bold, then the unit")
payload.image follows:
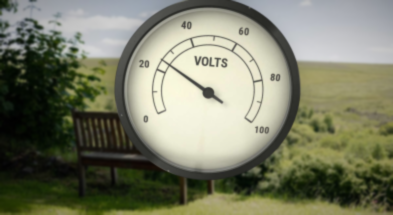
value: **25** V
